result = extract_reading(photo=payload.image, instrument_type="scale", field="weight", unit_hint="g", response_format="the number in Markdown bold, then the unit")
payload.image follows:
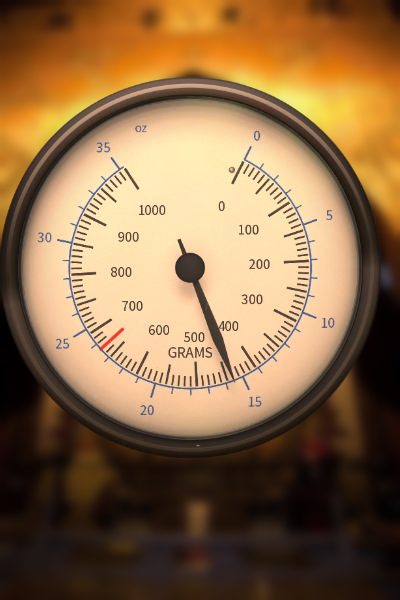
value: **440** g
